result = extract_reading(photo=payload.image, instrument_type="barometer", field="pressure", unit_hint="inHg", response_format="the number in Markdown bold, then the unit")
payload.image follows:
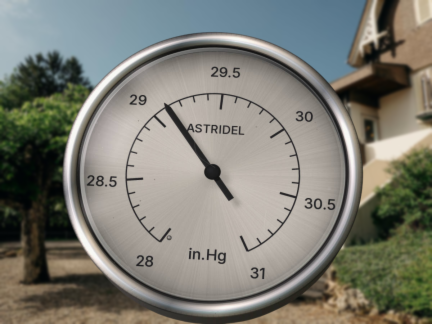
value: **29.1** inHg
